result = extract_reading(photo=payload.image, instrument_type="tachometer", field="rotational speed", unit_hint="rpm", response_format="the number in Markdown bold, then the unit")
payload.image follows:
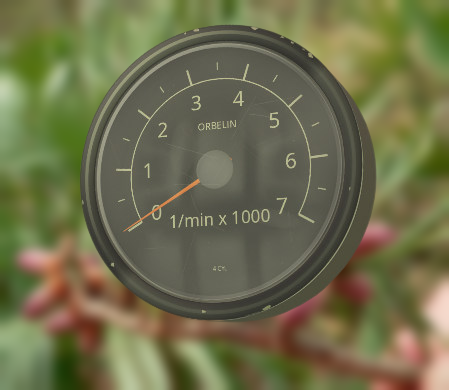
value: **0** rpm
